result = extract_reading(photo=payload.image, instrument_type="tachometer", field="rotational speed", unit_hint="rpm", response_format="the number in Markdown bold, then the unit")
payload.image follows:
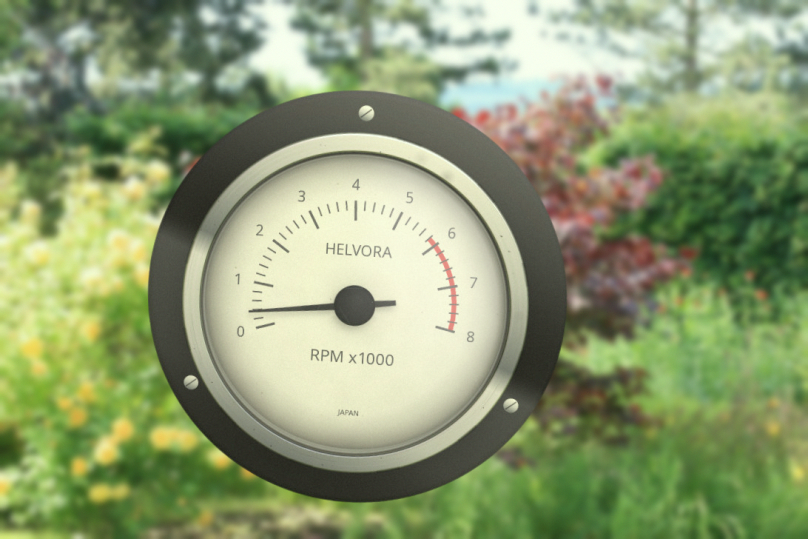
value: **400** rpm
